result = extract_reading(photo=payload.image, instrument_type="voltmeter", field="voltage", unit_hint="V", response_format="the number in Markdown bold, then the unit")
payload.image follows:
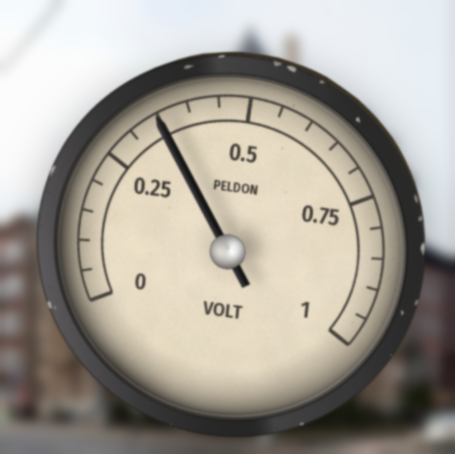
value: **0.35** V
